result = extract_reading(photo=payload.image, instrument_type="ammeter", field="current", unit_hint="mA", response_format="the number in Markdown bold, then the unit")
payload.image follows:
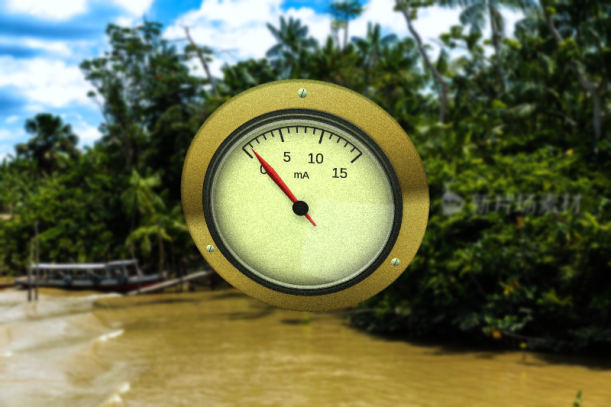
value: **1** mA
